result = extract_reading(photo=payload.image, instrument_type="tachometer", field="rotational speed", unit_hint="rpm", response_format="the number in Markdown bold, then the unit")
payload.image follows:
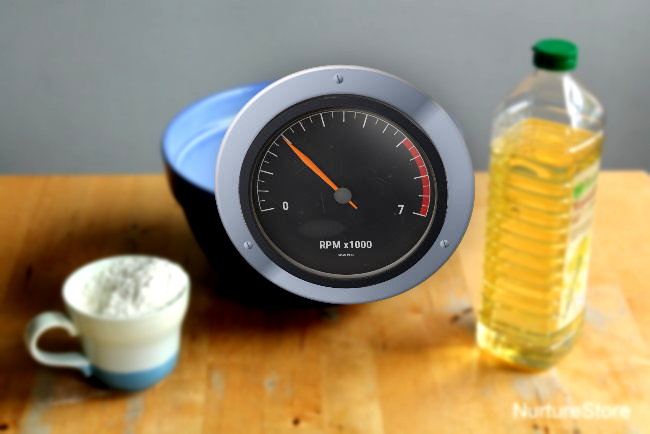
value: **2000** rpm
